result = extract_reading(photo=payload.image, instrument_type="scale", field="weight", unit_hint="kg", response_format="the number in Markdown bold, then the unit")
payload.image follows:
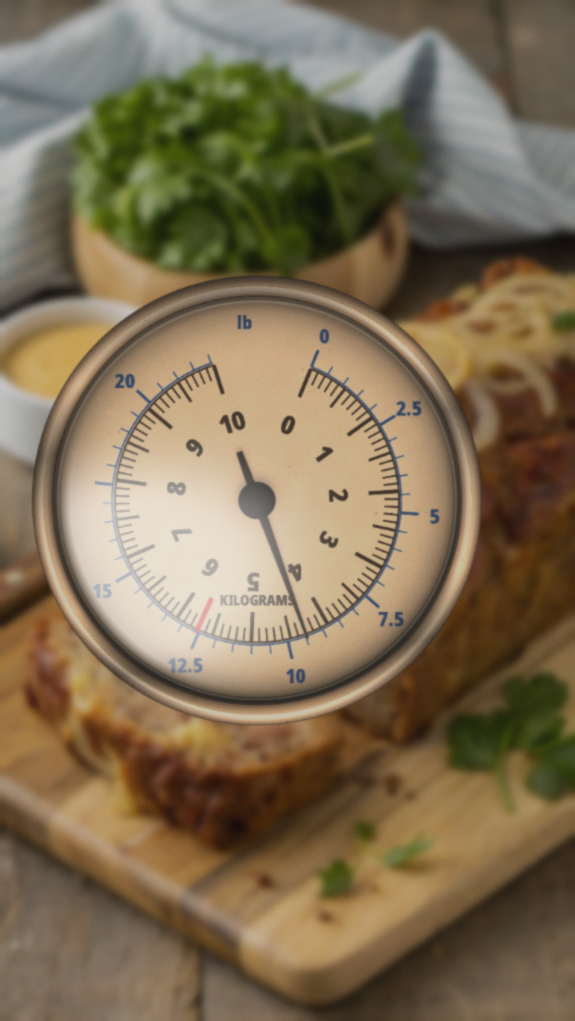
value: **4.3** kg
